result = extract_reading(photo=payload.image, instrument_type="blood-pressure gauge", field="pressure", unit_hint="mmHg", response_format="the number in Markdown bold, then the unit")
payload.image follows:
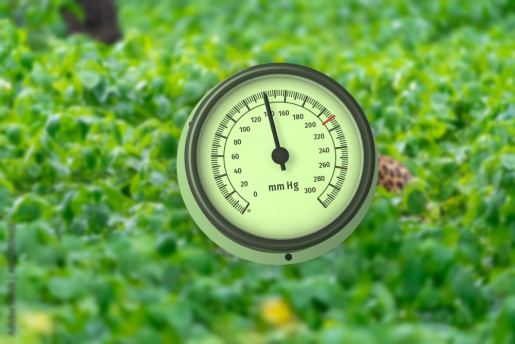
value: **140** mmHg
